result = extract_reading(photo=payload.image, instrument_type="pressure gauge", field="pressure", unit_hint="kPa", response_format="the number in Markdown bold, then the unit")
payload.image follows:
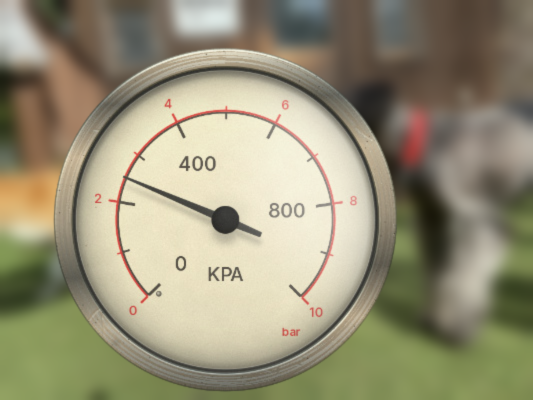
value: **250** kPa
